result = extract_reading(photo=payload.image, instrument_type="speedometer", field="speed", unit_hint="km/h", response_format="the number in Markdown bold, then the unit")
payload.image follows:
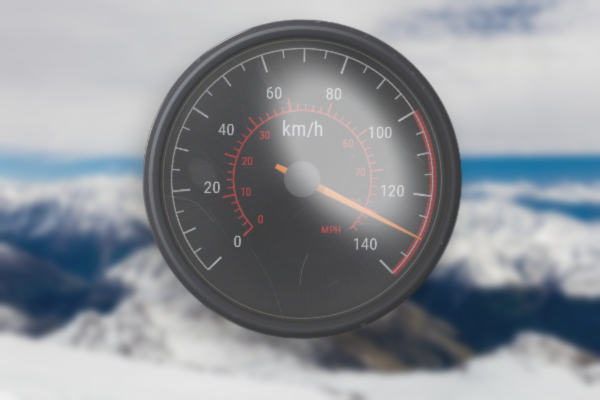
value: **130** km/h
